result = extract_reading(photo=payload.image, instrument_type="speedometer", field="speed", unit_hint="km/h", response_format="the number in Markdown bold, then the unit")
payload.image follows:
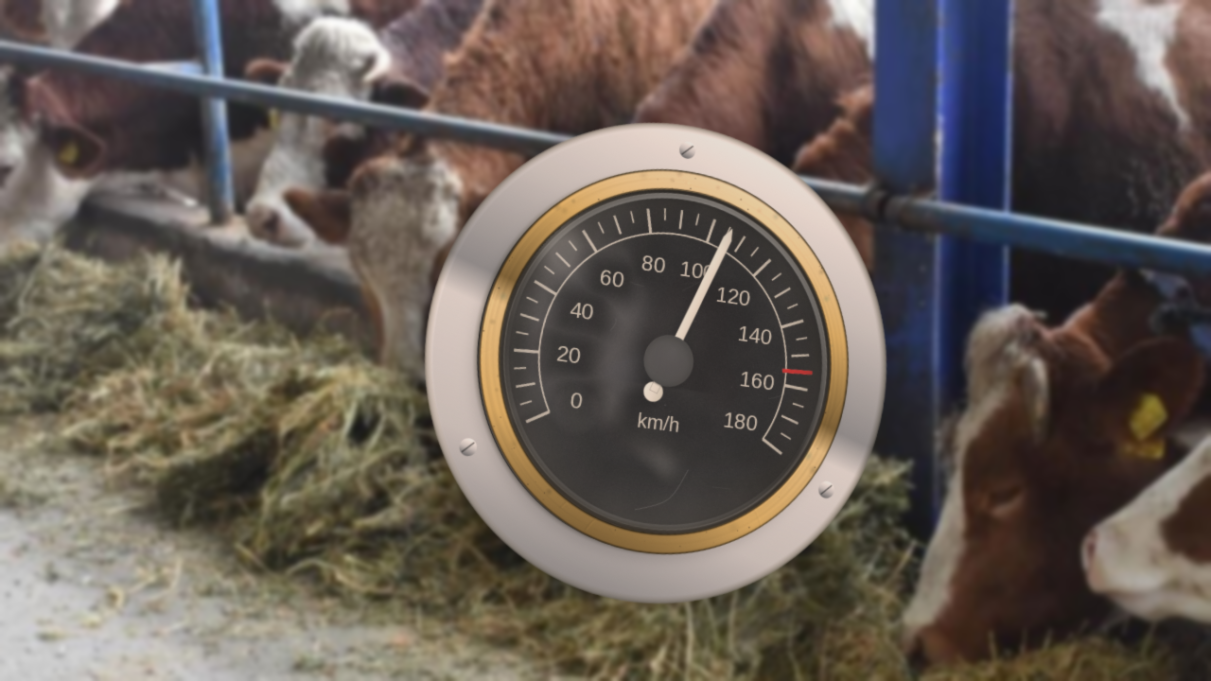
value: **105** km/h
